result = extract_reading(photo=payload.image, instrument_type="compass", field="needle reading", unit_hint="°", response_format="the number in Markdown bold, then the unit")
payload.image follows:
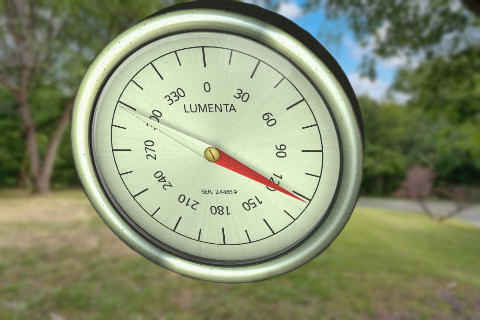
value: **120** °
